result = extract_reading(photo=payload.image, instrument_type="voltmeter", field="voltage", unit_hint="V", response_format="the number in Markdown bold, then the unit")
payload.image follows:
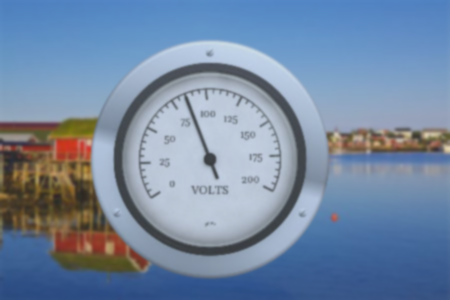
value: **85** V
